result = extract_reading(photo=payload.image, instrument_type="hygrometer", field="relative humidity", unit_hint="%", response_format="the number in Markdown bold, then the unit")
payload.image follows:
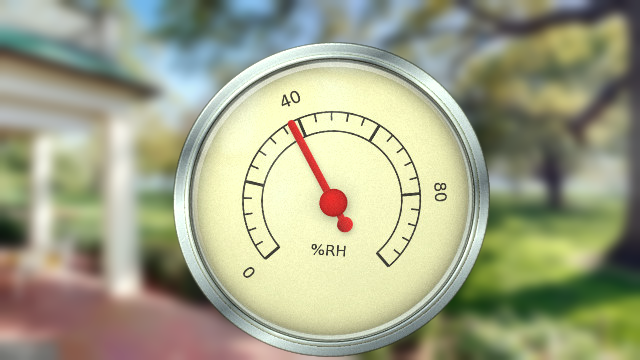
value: **38** %
